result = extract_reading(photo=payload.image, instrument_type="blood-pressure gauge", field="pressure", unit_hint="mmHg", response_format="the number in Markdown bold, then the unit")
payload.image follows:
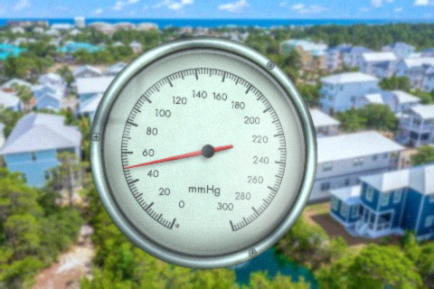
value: **50** mmHg
